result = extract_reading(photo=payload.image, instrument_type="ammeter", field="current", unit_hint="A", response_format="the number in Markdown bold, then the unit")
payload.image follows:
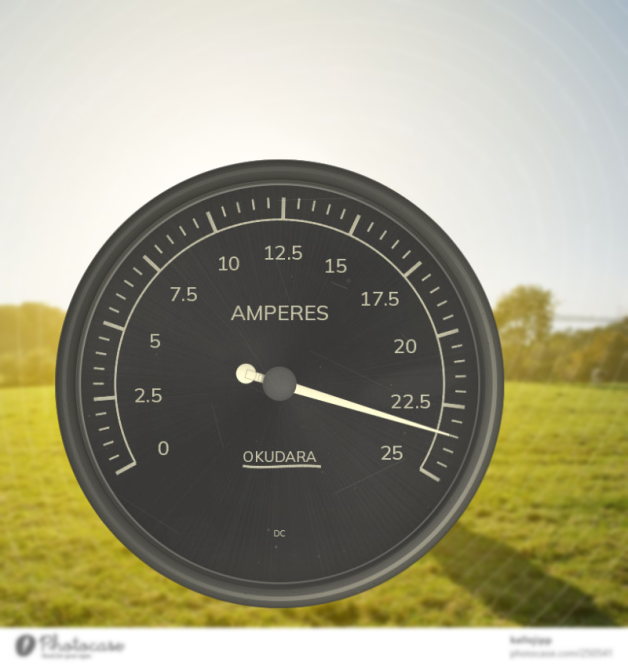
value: **23.5** A
